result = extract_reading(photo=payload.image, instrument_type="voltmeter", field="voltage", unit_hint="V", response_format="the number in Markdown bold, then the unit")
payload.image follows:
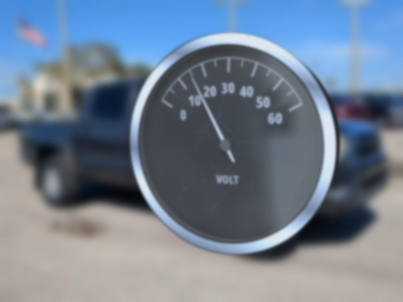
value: **15** V
